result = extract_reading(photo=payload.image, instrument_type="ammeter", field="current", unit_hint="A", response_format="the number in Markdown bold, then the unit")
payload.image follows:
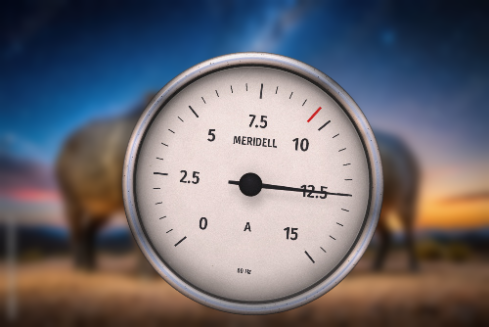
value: **12.5** A
